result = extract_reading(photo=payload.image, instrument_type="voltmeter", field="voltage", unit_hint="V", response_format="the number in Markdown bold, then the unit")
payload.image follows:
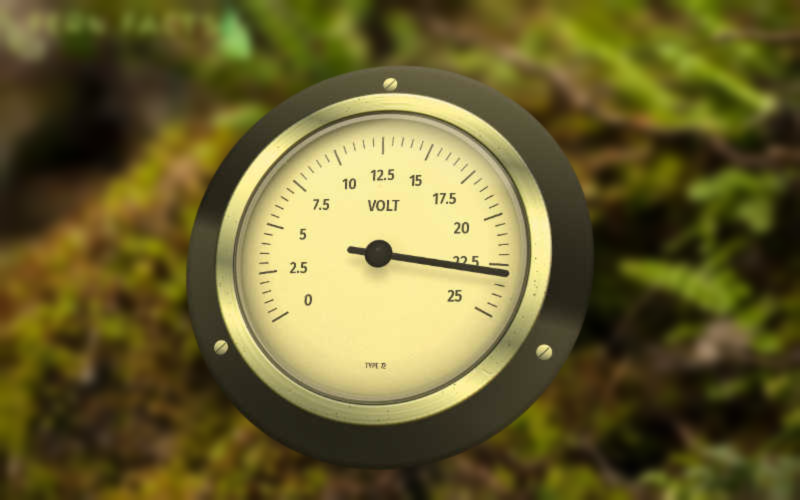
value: **23** V
